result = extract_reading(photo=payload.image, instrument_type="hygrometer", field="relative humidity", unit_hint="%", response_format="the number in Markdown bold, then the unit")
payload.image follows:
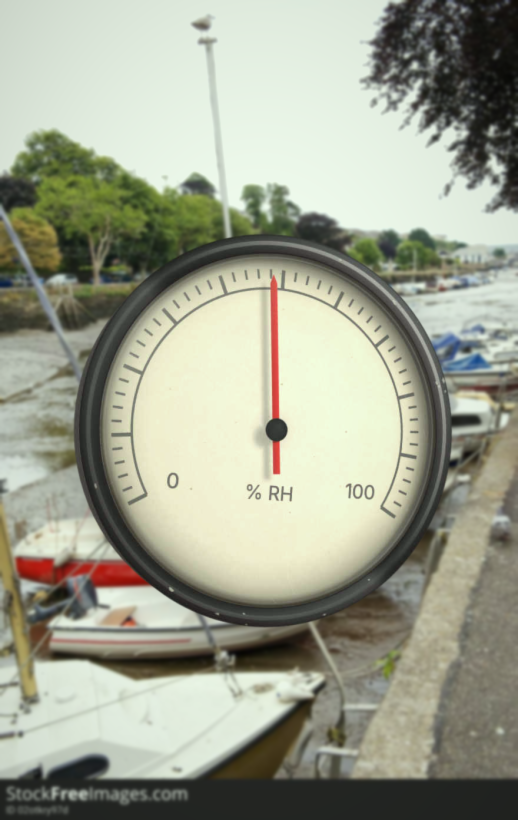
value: **48** %
